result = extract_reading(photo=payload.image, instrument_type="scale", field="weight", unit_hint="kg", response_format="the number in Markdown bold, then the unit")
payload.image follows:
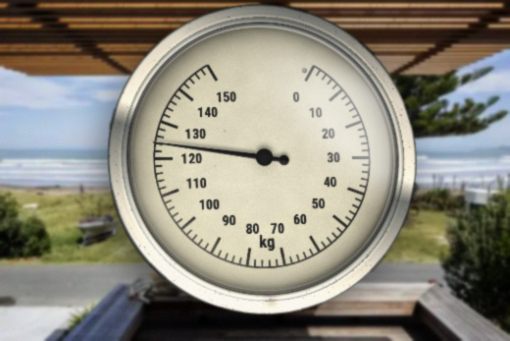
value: **124** kg
